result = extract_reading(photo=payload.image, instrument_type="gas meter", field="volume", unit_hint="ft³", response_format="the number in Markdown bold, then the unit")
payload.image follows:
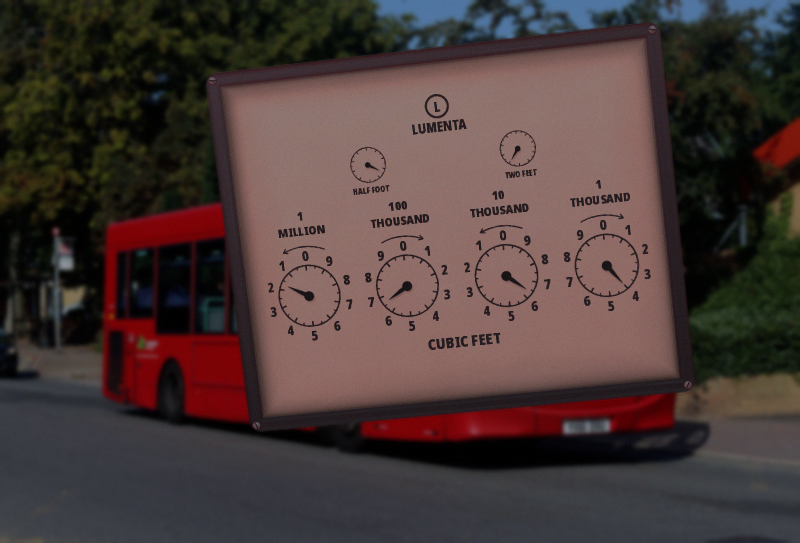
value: **166400** ft³
